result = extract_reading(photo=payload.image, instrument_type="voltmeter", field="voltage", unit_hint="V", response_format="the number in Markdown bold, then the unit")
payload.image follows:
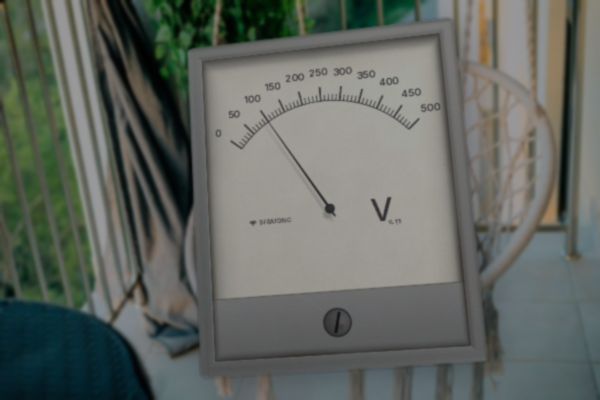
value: **100** V
